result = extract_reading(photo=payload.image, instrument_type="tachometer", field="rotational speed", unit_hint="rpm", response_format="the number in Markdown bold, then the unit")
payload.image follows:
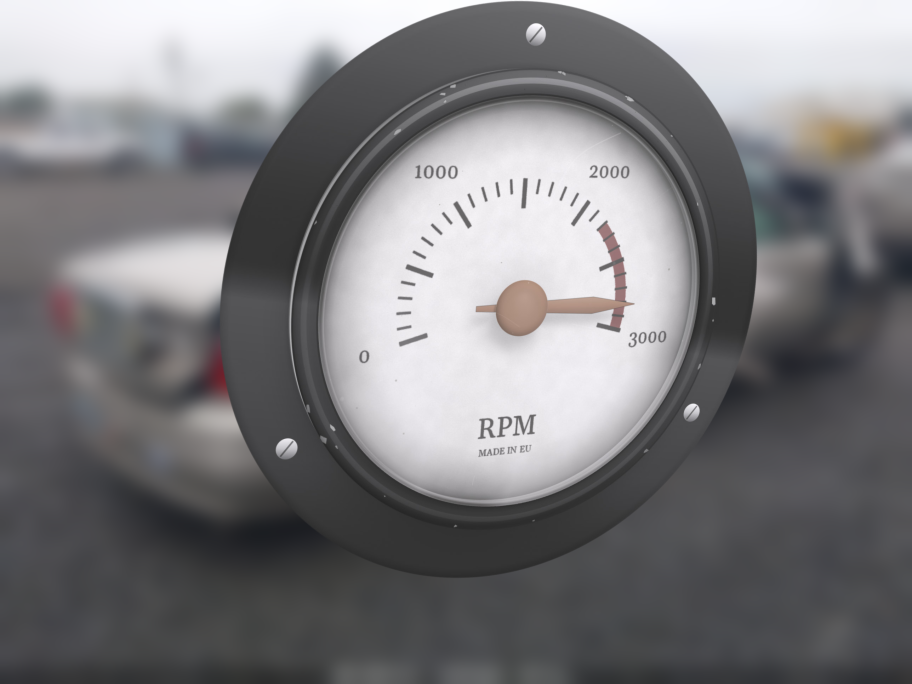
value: **2800** rpm
